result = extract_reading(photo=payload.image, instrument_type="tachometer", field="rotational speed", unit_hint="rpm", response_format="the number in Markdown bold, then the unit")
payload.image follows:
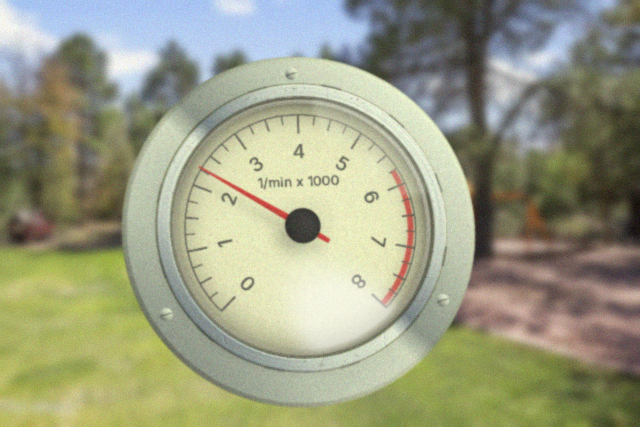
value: **2250** rpm
